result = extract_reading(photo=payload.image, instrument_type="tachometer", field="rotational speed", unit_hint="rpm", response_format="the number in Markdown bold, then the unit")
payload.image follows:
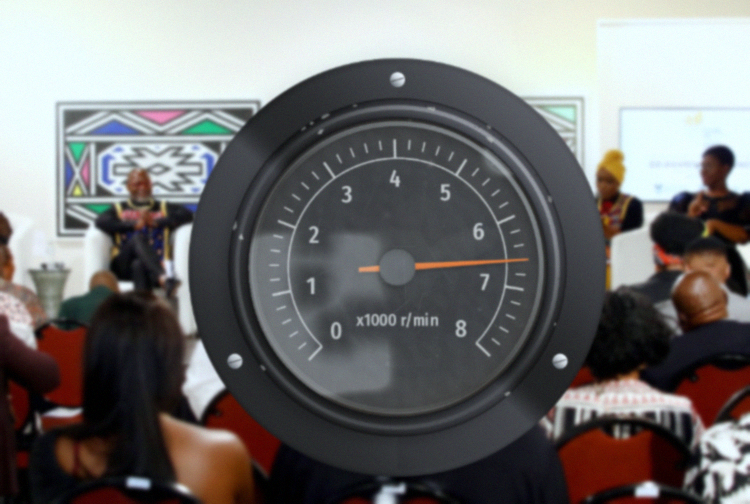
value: **6600** rpm
